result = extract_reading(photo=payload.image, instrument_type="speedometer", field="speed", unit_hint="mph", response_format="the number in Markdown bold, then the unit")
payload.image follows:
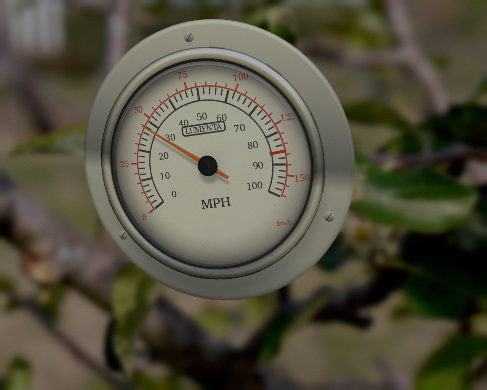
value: **28** mph
